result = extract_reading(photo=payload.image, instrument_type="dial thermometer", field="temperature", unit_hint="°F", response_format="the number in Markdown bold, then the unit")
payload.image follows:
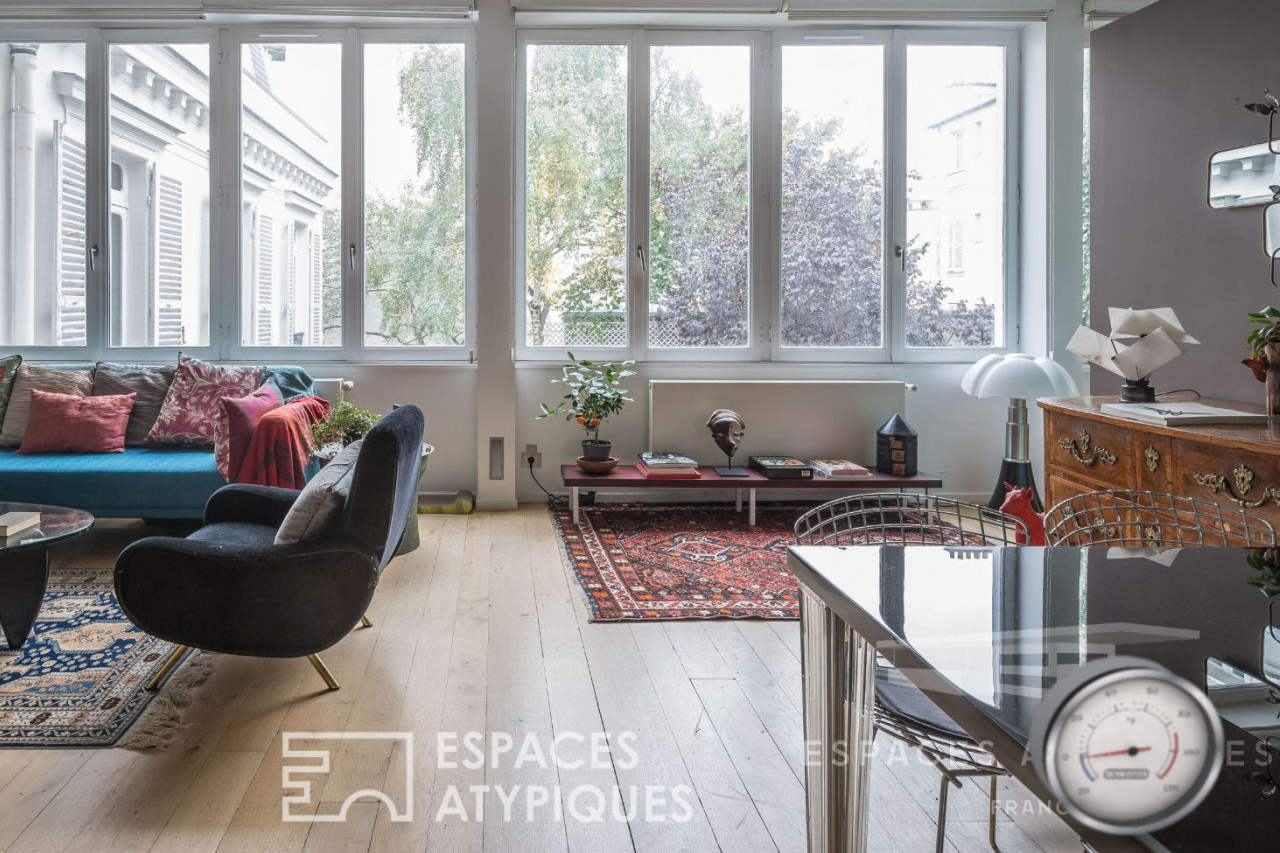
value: **0** °F
